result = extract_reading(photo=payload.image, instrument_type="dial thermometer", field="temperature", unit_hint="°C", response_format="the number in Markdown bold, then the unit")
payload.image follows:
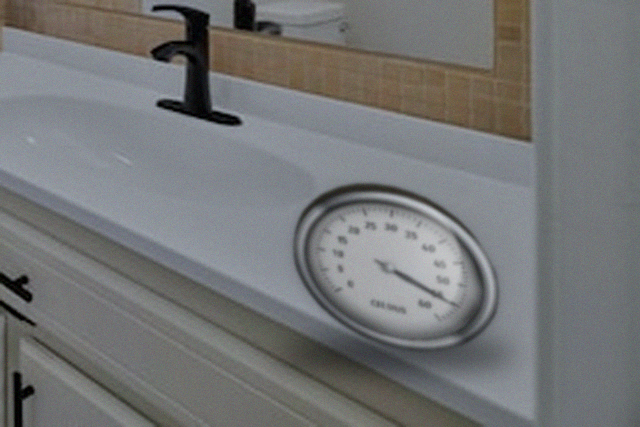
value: **55** °C
